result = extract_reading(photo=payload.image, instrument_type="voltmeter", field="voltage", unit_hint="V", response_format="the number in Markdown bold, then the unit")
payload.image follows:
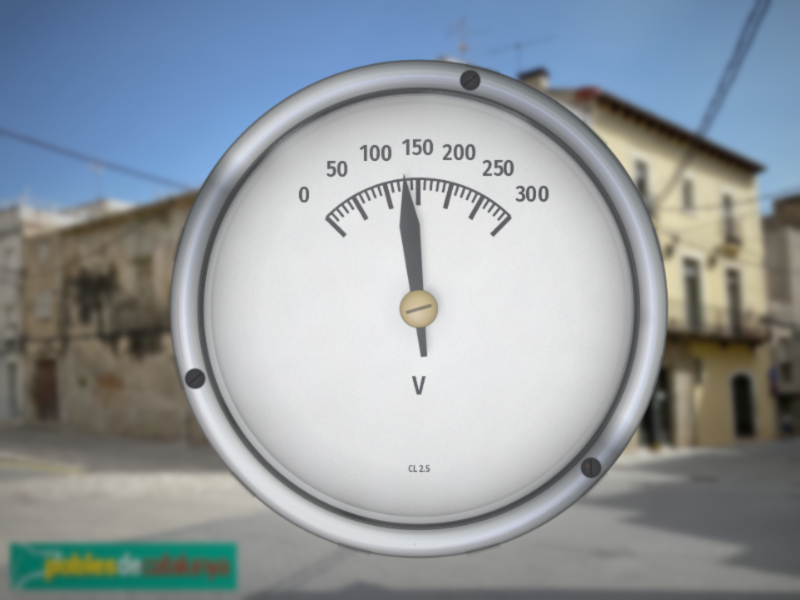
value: **130** V
